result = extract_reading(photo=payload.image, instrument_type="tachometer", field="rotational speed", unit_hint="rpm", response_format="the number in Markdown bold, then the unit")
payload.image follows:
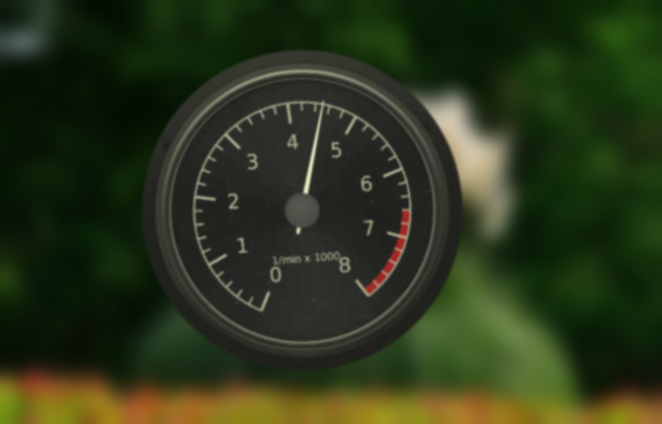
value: **4500** rpm
